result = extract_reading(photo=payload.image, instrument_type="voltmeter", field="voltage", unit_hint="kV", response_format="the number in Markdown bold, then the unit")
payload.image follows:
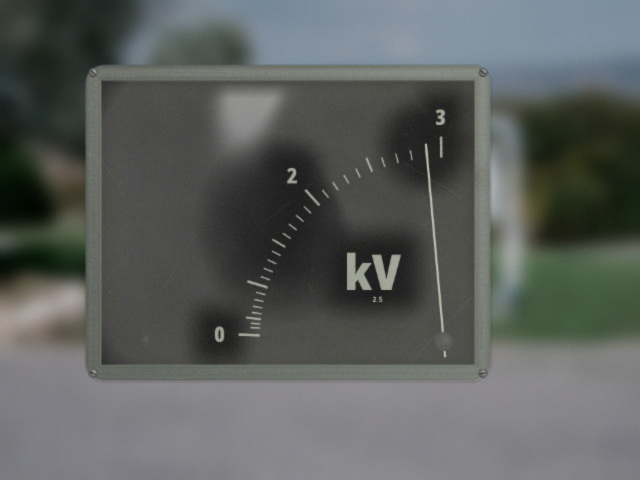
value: **2.9** kV
